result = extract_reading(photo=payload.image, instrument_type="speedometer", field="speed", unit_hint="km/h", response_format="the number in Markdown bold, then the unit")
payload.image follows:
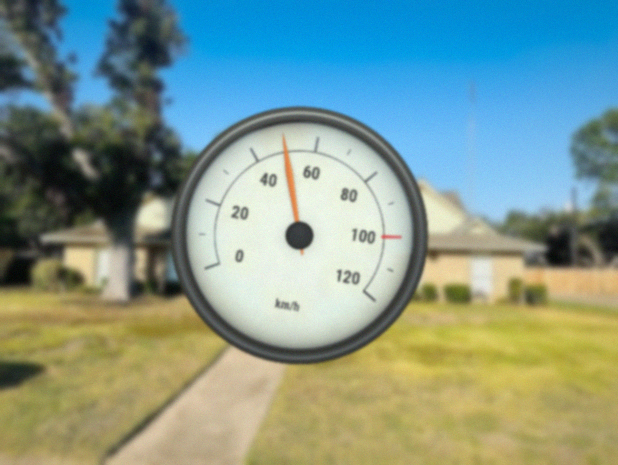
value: **50** km/h
